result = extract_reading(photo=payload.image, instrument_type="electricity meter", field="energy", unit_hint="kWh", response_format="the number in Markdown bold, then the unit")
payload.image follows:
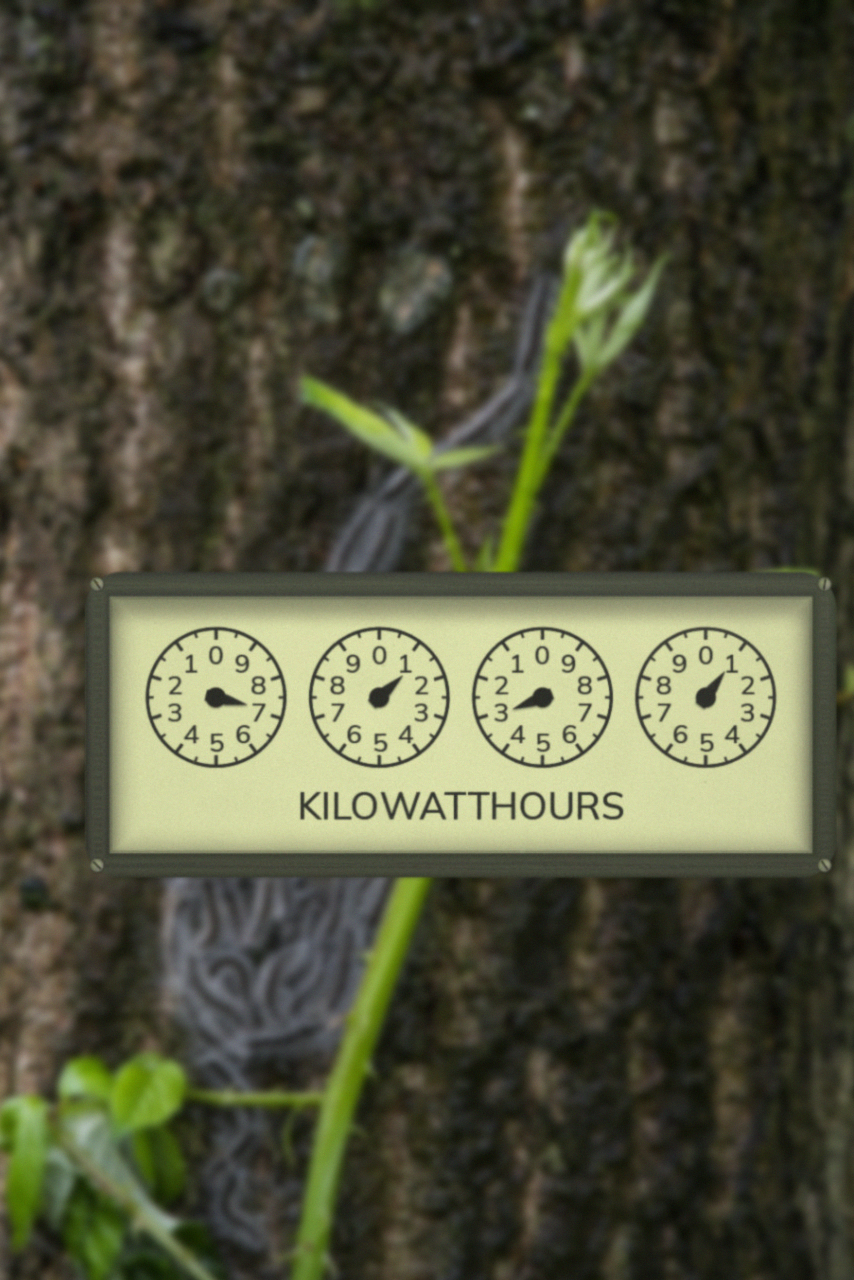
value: **7131** kWh
